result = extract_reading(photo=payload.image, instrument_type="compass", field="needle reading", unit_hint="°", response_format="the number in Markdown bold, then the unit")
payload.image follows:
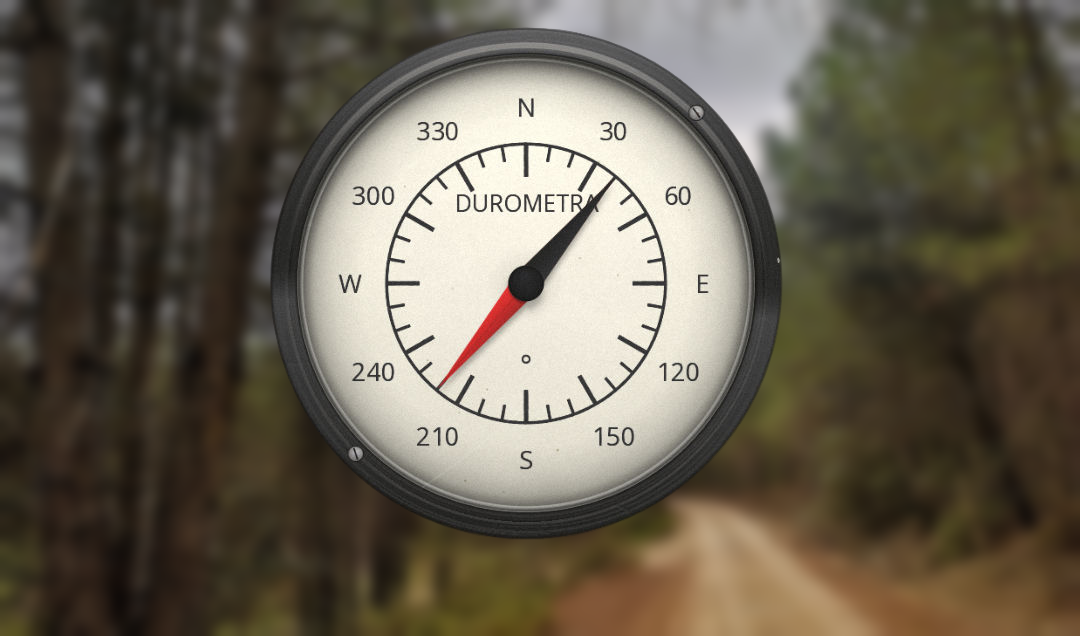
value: **220** °
